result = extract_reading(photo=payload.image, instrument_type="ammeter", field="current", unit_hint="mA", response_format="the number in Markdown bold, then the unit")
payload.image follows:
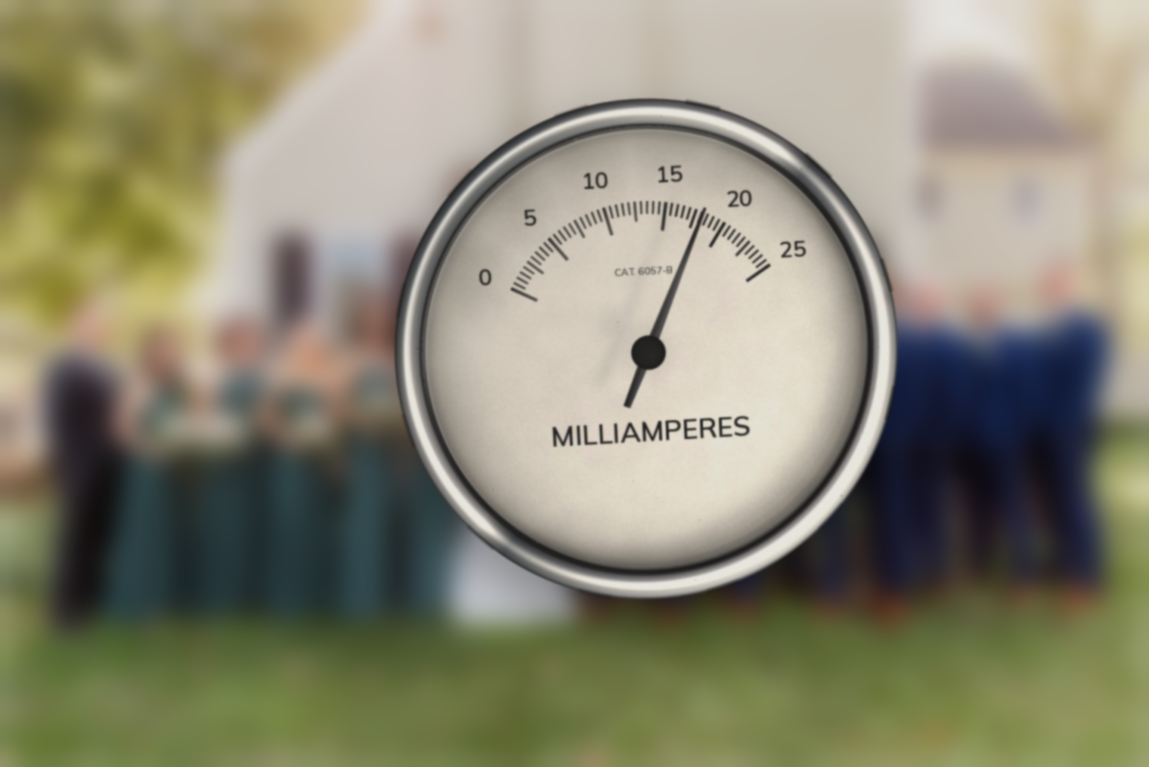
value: **18** mA
